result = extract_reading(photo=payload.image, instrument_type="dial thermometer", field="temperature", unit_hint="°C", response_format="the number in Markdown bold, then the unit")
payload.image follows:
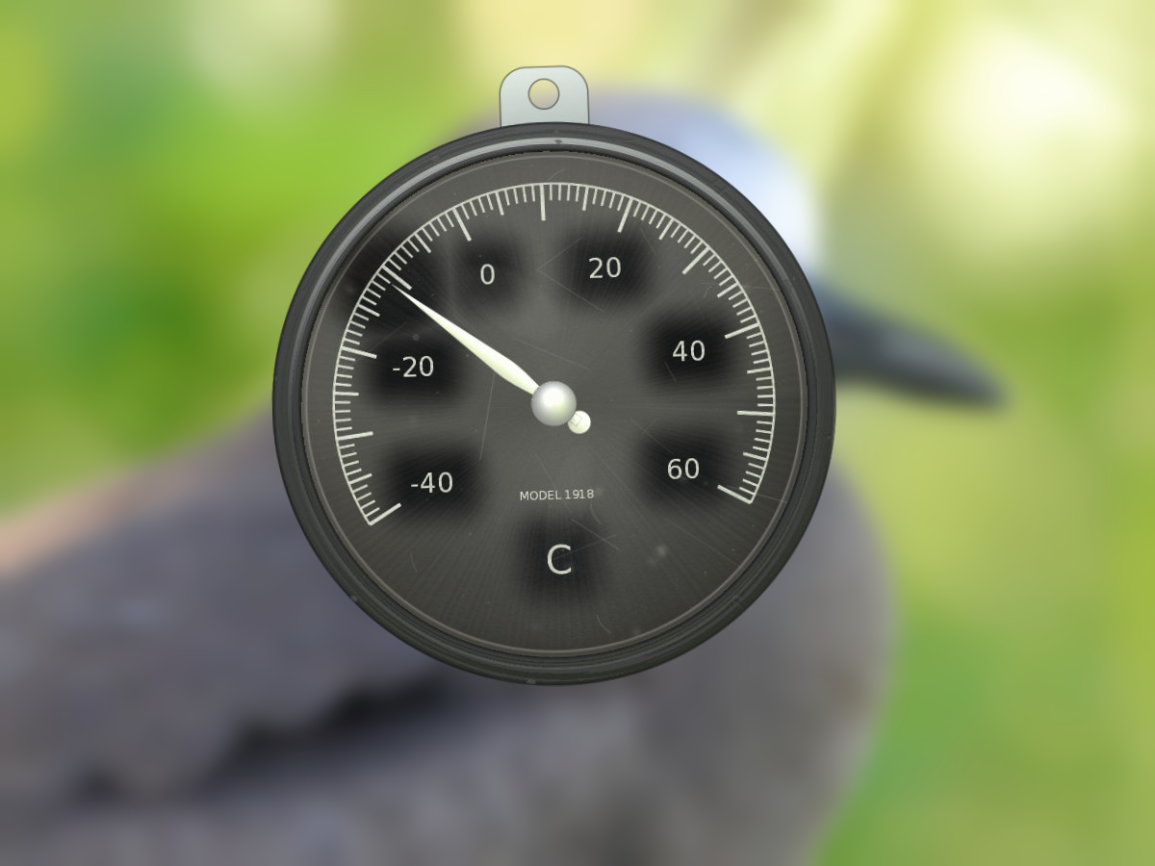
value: **-11** °C
